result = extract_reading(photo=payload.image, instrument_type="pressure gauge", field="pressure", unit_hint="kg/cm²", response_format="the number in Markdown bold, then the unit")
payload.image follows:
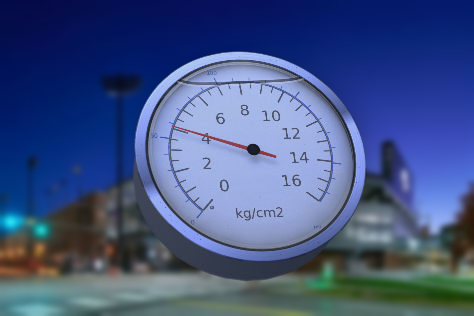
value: **4** kg/cm²
